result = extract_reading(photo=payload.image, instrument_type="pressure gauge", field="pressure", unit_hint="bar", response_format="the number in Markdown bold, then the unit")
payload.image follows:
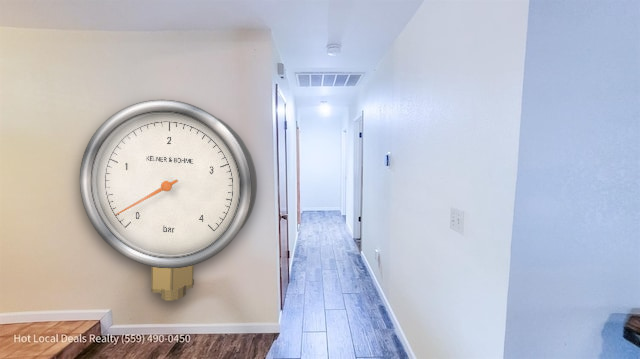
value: **0.2** bar
